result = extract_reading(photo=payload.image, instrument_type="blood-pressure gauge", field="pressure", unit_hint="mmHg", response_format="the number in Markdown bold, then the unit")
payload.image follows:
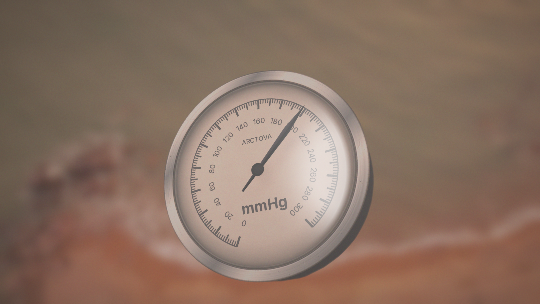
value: **200** mmHg
